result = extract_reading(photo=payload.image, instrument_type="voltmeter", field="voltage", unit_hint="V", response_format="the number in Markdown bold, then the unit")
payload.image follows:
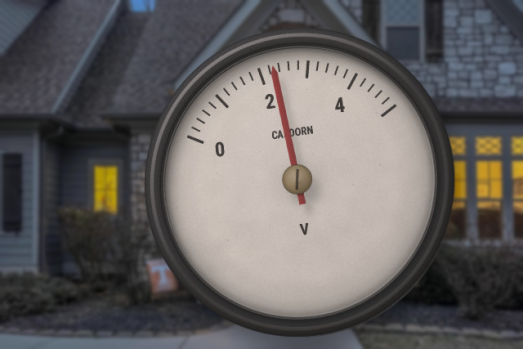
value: **2.3** V
